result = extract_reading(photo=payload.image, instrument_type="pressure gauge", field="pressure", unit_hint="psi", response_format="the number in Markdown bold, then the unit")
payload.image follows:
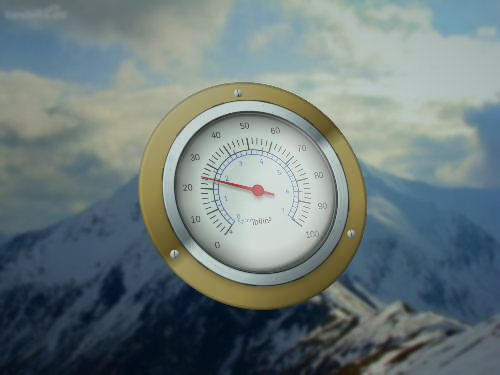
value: **24** psi
